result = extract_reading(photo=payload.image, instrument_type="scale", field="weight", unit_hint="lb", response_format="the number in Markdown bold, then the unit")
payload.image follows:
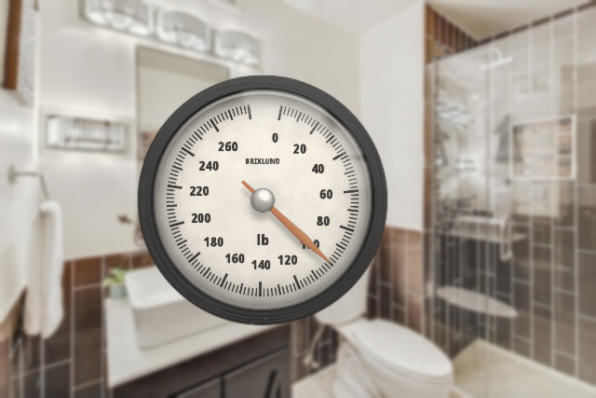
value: **100** lb
